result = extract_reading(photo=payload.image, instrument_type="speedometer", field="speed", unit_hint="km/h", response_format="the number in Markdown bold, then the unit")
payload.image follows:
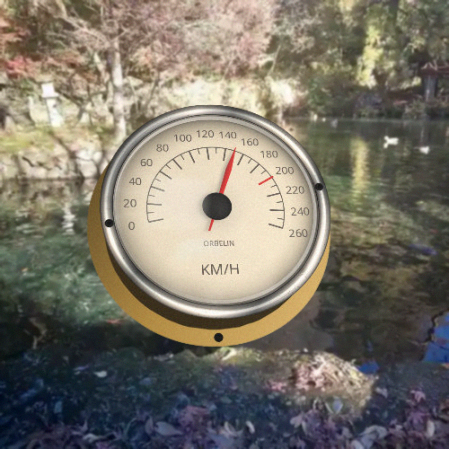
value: **150** km/h
